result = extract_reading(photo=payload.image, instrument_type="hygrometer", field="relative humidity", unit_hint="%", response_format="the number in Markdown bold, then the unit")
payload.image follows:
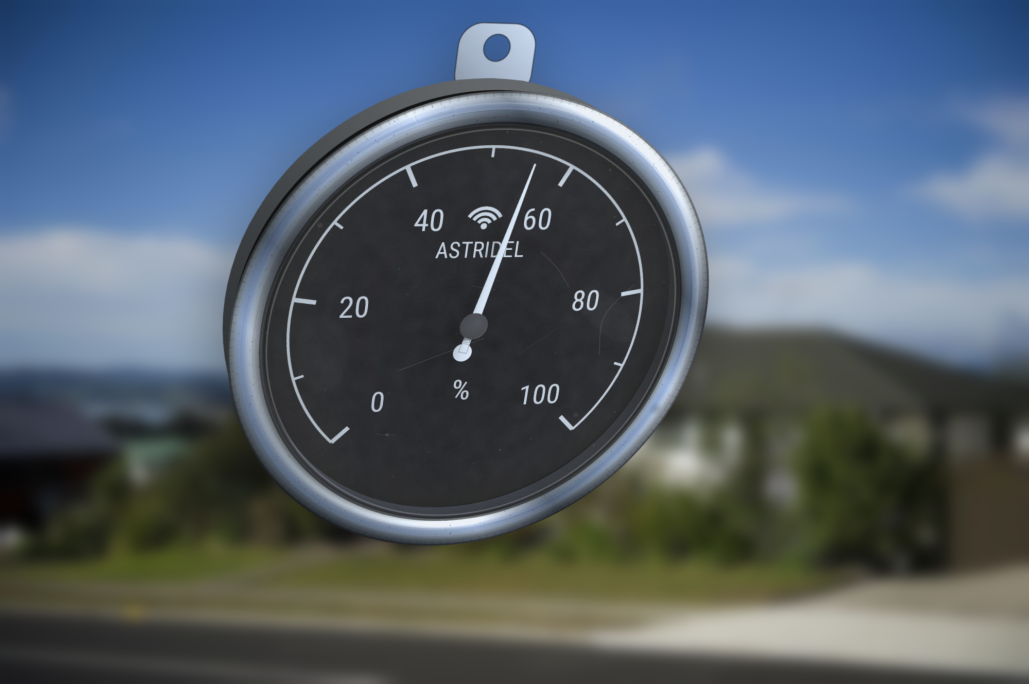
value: **55** %
